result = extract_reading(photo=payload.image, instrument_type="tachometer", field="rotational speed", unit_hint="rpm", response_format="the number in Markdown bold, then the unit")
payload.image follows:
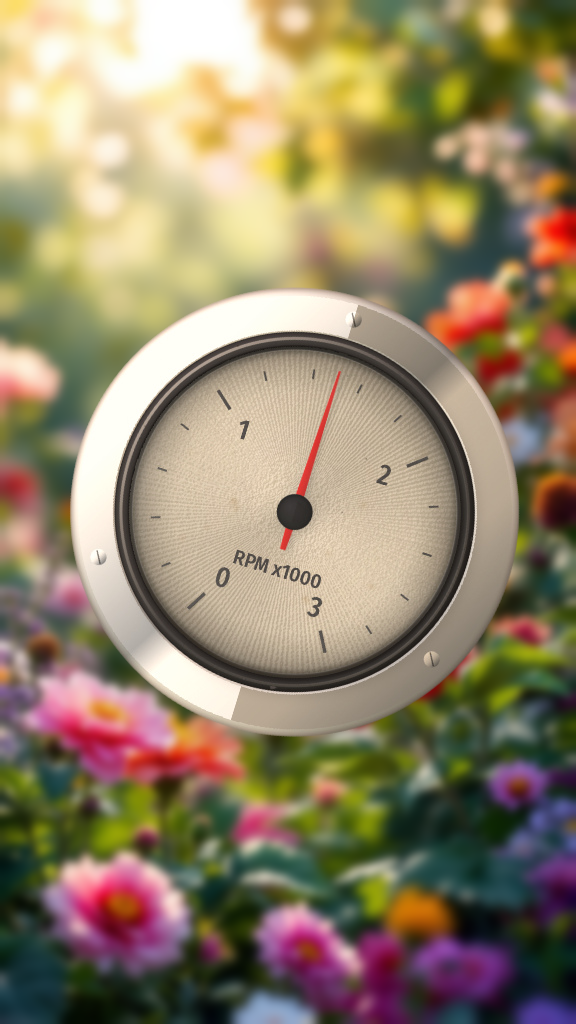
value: **1500** rpm
